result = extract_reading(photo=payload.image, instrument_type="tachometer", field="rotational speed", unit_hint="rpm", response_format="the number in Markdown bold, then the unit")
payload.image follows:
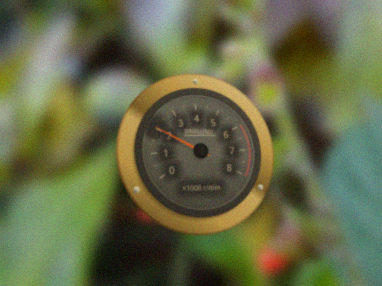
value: **2000** rpm
